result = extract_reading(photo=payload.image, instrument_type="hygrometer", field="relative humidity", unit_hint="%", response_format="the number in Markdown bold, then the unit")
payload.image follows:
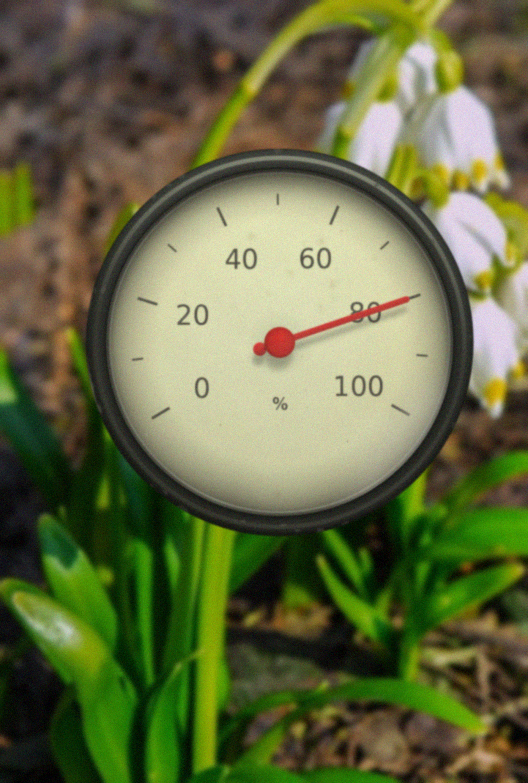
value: **80** %
